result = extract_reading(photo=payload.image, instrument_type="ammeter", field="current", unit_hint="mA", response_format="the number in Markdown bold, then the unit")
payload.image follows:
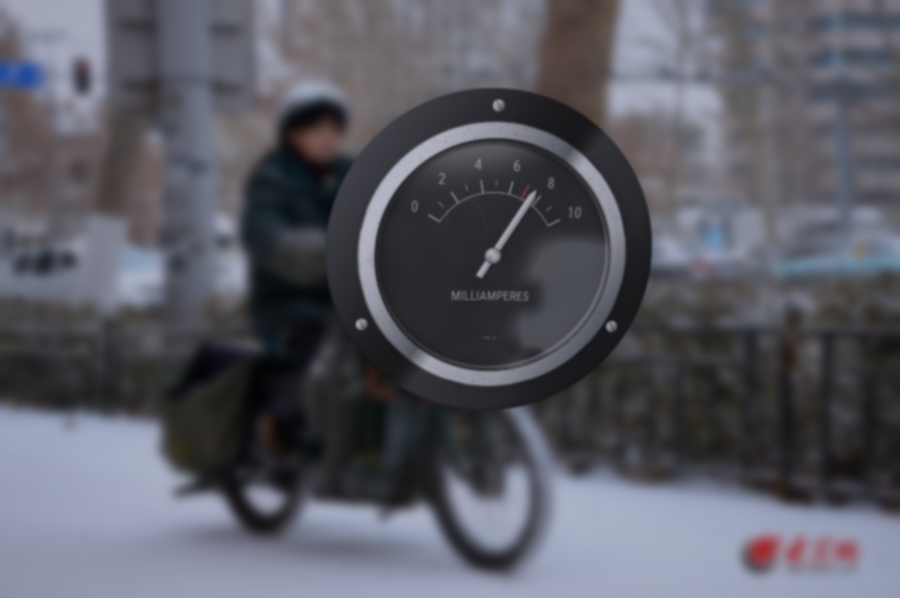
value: **7.5** mA
